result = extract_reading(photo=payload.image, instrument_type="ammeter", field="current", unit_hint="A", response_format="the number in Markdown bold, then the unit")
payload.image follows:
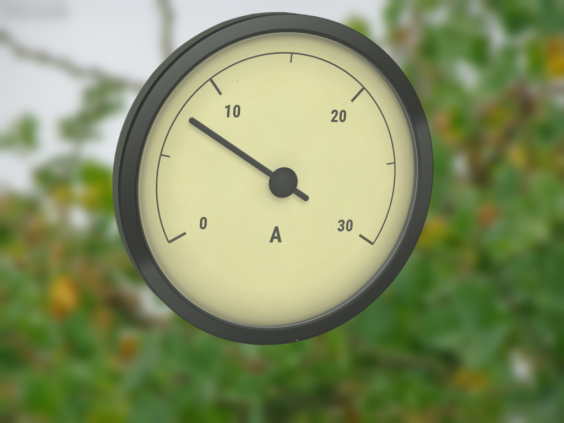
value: **7.5** A
